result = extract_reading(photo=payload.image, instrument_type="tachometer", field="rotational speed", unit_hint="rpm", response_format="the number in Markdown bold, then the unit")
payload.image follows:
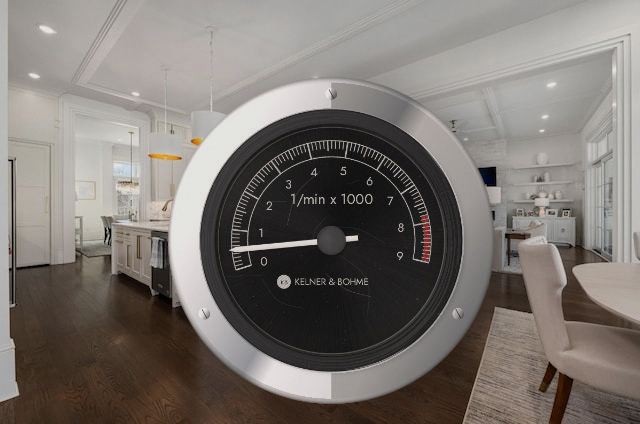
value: **500** rpm
